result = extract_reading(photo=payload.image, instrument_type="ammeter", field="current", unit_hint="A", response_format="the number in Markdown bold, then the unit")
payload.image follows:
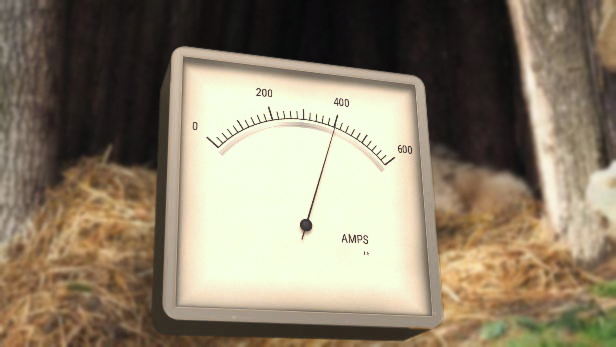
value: **400** A
